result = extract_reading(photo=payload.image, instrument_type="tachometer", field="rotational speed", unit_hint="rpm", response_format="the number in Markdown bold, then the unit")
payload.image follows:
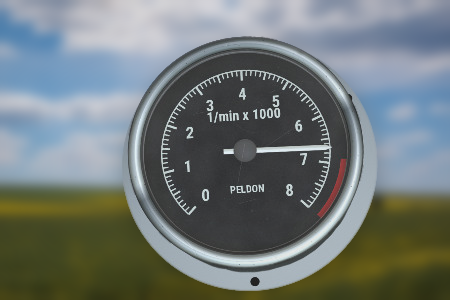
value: **6700** rpm
